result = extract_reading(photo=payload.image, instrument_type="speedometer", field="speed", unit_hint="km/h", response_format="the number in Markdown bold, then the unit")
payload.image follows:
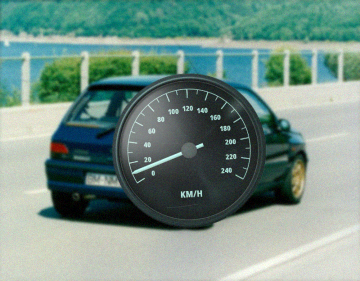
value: **10** km/h
